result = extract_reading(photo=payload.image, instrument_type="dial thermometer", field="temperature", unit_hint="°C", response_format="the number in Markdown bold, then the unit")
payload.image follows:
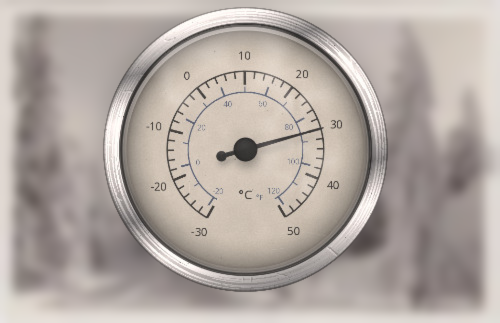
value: **30** °C
